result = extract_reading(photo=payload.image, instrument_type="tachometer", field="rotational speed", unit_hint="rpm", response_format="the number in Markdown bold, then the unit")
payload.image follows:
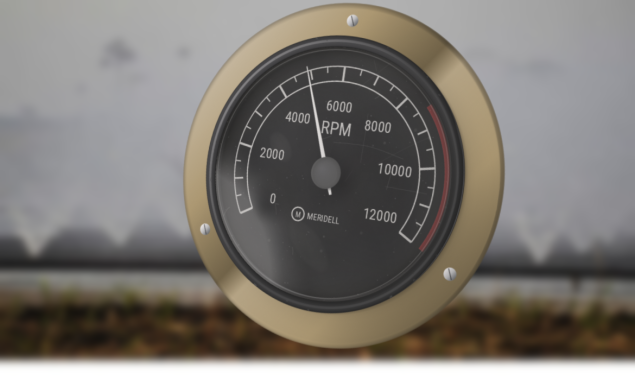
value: **5000** rpm
